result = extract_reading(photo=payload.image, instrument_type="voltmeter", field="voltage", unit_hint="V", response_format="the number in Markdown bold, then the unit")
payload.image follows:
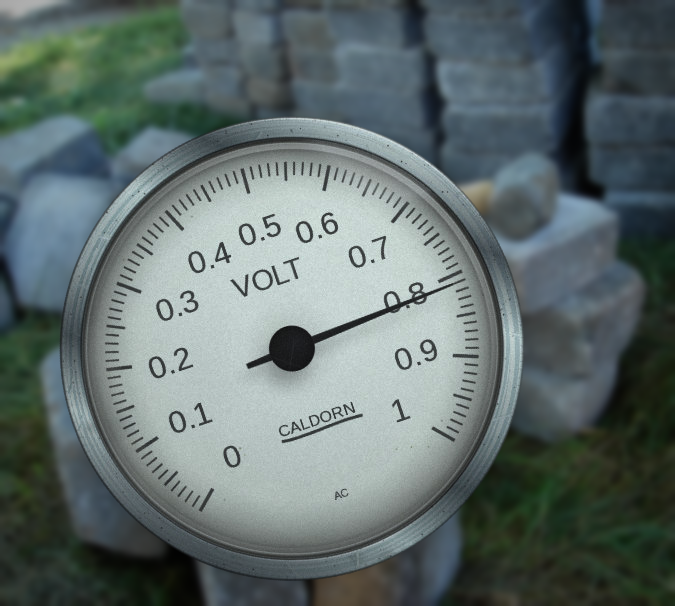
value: **0.81** V
